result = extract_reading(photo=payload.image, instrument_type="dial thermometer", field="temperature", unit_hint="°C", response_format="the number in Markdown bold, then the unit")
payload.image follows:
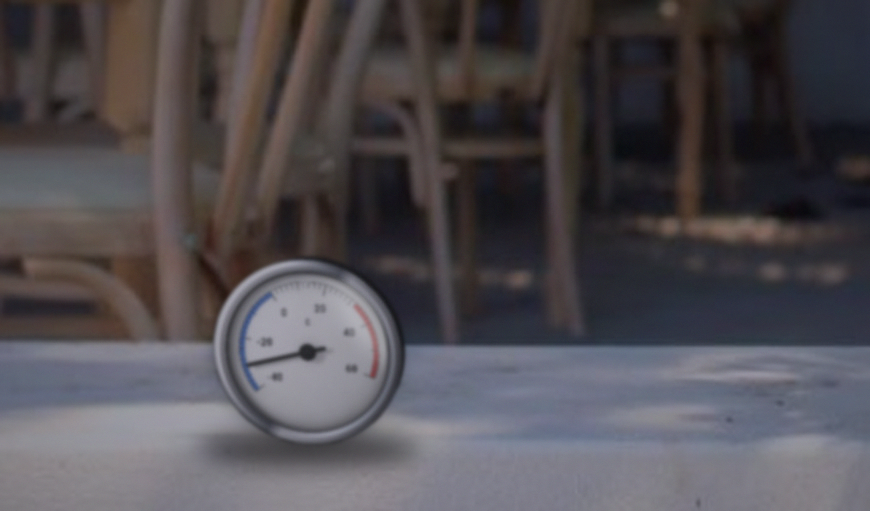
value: **-30** °C
